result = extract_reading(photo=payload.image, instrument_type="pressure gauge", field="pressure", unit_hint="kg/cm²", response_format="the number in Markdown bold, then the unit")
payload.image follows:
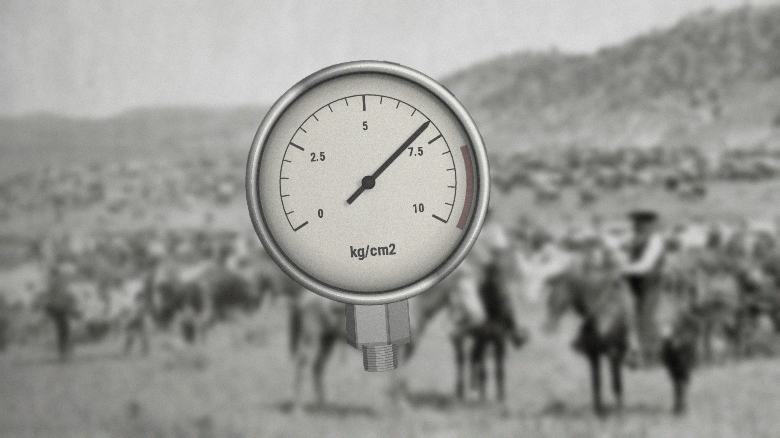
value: **7** kg/cm²
